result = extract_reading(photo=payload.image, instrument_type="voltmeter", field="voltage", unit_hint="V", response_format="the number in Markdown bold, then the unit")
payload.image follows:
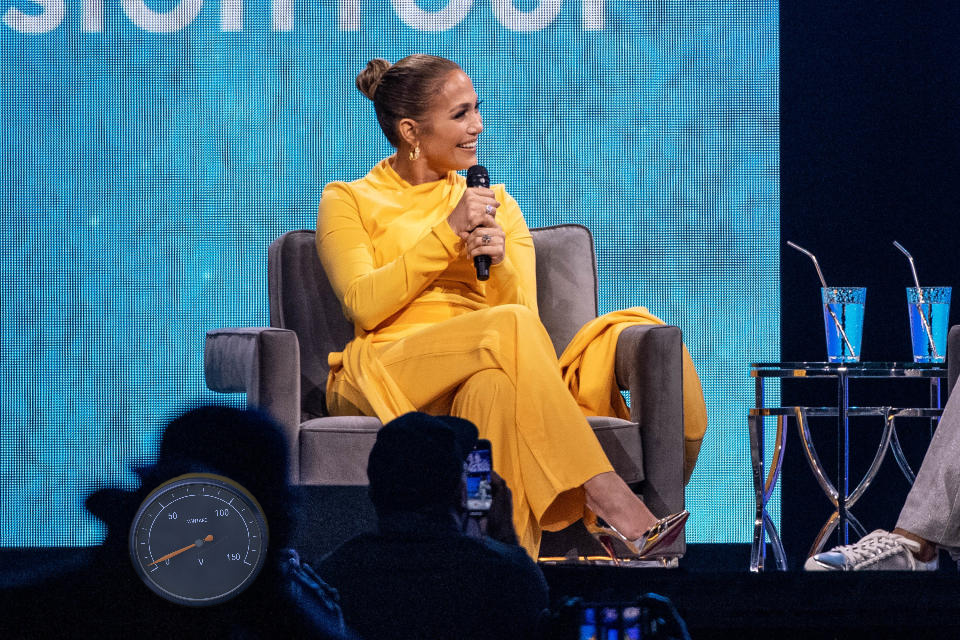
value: **5** V
